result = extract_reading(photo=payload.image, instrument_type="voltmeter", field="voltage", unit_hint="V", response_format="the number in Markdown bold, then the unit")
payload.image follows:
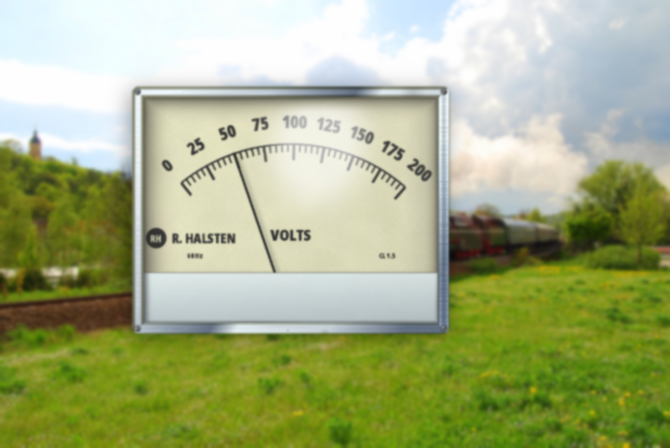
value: **50** V
